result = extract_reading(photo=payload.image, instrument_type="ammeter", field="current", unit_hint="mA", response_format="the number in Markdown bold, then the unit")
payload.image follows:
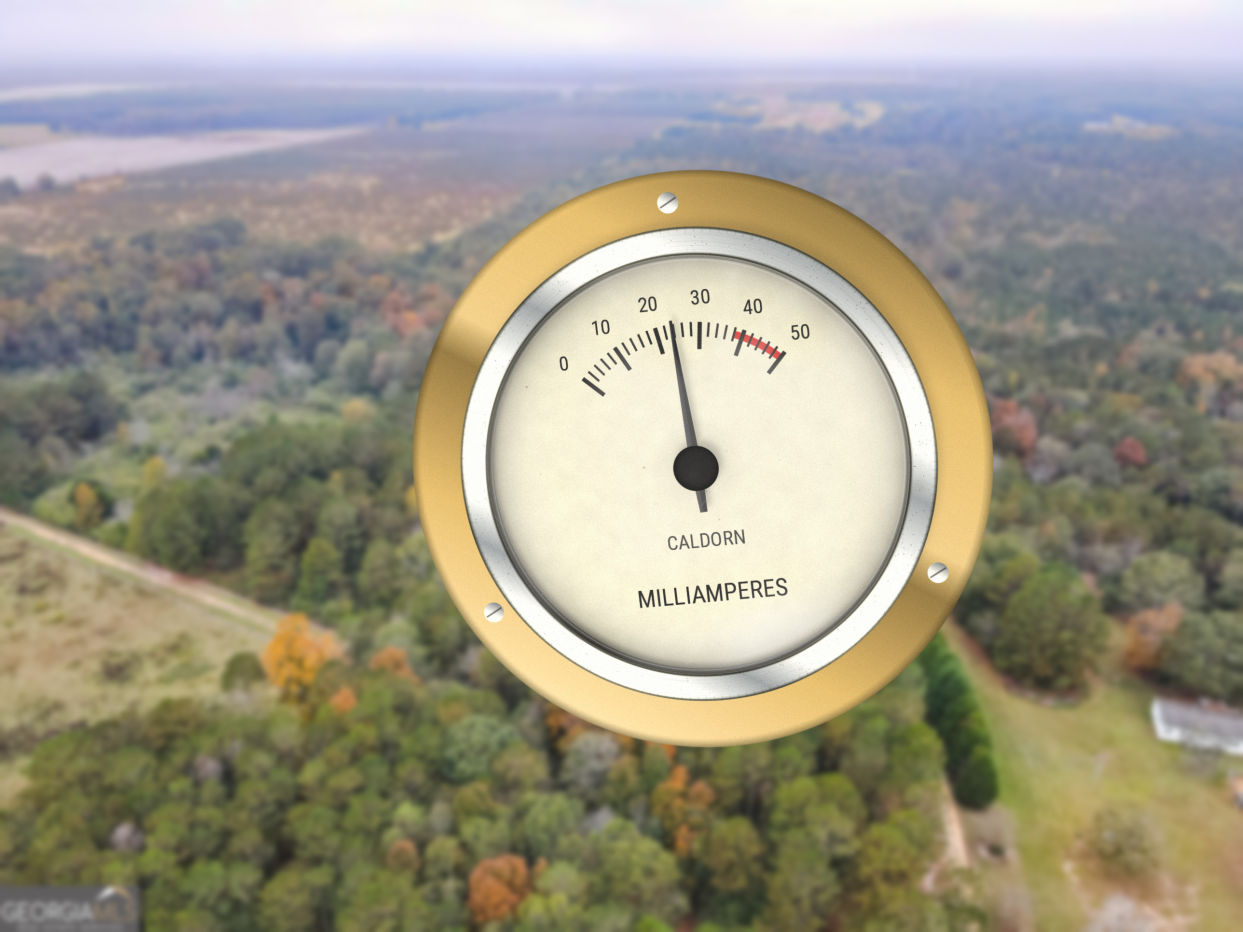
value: **24** mA
